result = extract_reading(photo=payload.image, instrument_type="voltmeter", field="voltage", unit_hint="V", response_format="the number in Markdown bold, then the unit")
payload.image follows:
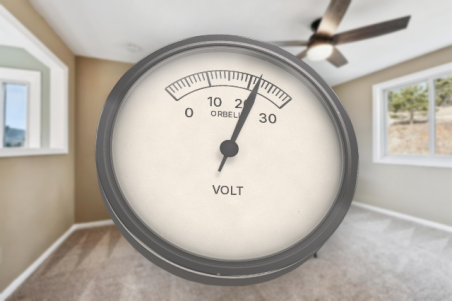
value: **22** V
